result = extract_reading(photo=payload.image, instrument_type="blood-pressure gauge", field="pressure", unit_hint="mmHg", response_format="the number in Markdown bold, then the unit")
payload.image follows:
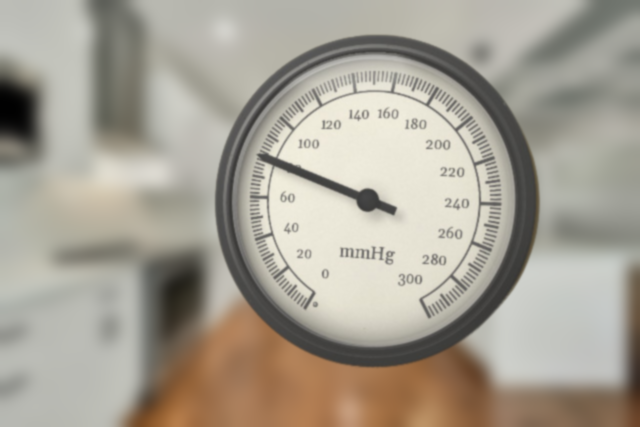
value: **80** mmHg
